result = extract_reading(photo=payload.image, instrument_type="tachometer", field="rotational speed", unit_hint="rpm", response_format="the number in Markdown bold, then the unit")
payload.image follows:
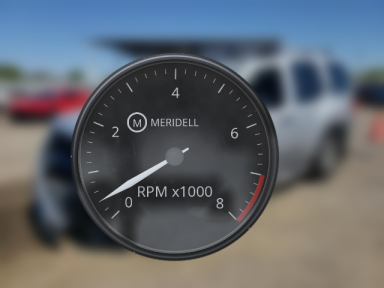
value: **400** rpm
